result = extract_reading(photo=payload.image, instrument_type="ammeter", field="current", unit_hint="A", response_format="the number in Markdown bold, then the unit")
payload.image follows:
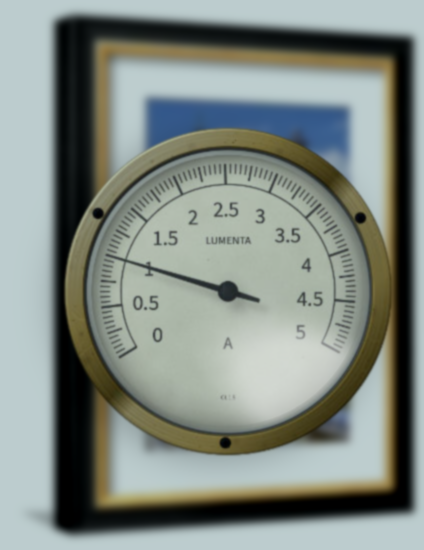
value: **1** A
